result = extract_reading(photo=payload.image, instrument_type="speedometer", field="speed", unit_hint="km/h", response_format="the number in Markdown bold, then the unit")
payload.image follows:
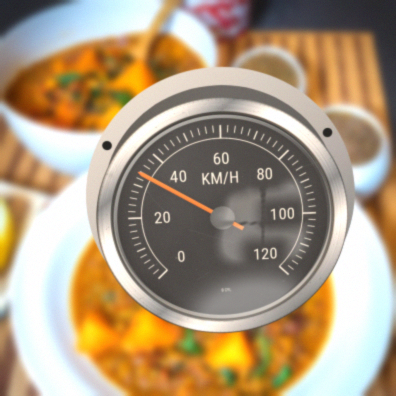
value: **34** km/h
